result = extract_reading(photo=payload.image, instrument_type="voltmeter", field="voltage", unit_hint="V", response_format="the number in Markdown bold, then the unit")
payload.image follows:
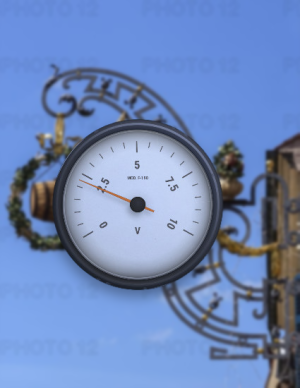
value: **2.25** V
